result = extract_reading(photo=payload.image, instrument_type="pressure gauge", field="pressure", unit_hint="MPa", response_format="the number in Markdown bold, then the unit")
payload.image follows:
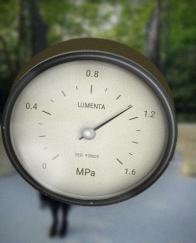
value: **1.1** MPa
